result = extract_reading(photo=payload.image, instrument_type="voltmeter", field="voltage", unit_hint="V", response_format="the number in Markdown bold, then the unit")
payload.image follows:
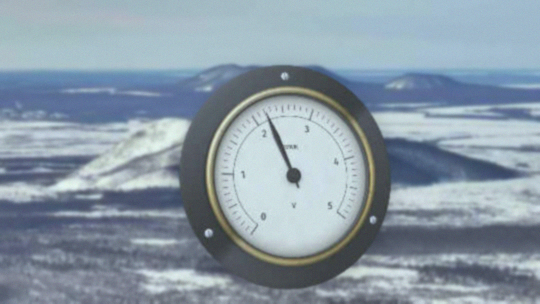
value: **2.2** V
